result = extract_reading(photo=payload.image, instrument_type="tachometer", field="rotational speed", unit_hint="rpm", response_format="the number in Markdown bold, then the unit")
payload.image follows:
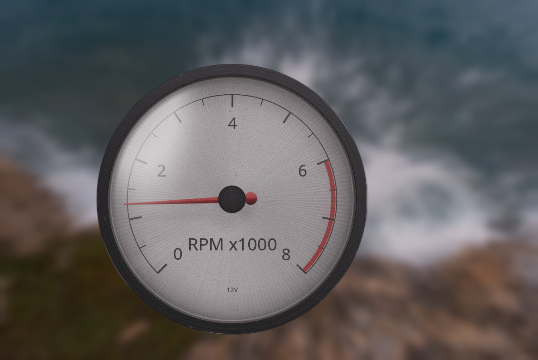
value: **1250** rpm
